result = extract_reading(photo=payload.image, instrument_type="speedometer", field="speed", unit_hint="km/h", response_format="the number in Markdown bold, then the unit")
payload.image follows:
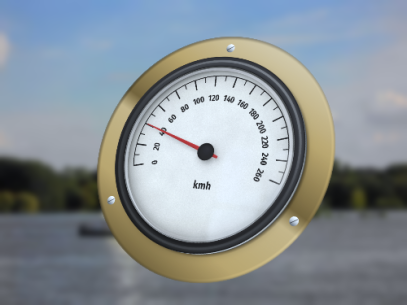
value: **40** km/h
